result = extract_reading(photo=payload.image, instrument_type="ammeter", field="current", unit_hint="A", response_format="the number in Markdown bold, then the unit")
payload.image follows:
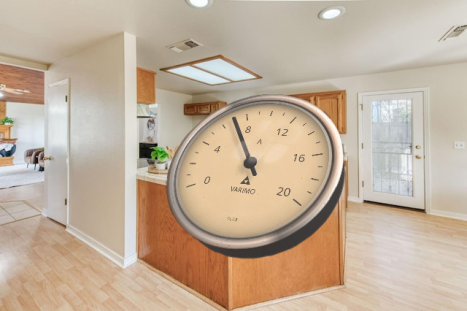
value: **7** A
